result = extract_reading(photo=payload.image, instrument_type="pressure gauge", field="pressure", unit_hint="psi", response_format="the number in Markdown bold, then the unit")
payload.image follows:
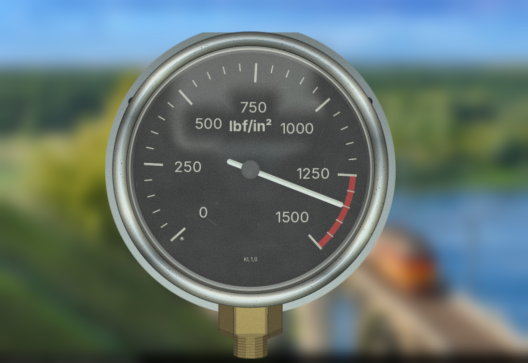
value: **1350** psi
